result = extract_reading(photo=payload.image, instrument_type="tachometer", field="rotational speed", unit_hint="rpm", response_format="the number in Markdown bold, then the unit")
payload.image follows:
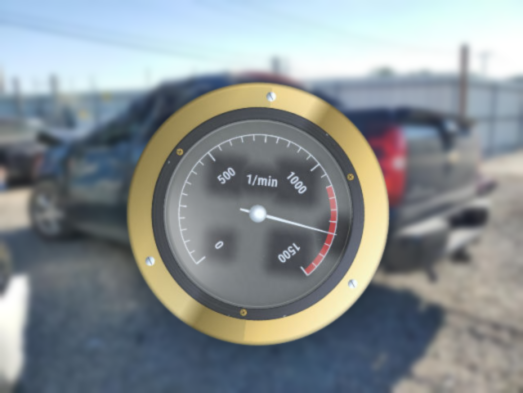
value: **1300** rpm
